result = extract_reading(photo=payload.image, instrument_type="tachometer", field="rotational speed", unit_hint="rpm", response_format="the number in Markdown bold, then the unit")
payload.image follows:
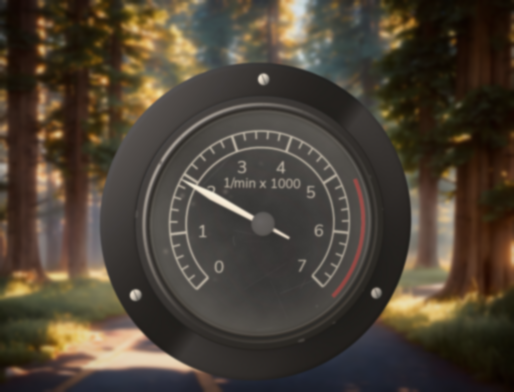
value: **1900** rpm
